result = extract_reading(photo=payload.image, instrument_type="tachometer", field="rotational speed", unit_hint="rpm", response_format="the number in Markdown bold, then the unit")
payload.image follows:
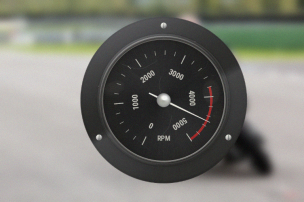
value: **4500** rpm
